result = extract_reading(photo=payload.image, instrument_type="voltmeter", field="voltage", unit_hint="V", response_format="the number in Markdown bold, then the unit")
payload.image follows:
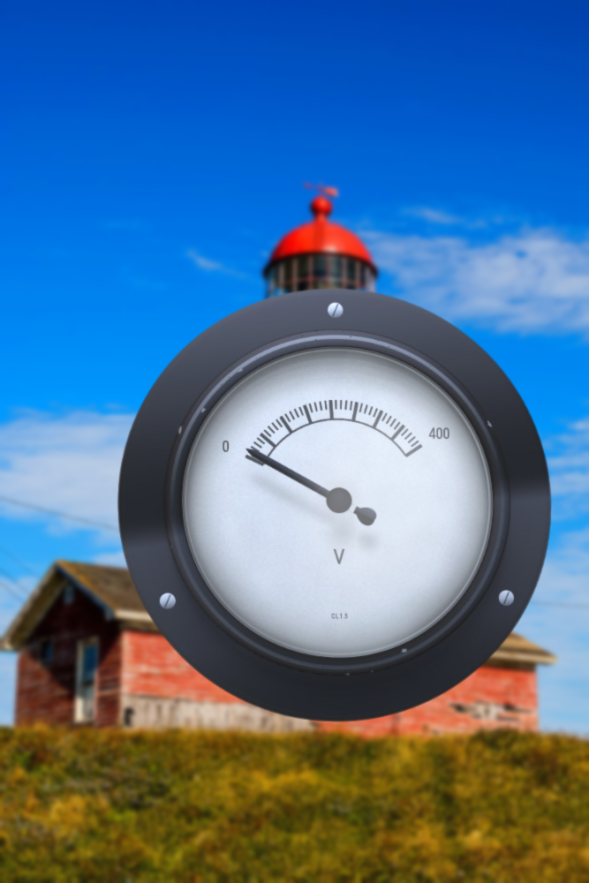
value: **10** V
